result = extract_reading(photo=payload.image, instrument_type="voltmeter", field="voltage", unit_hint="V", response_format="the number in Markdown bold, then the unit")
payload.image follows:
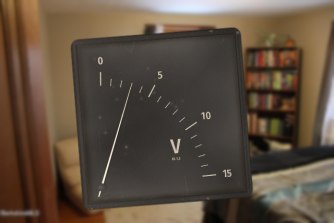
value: **3** V
